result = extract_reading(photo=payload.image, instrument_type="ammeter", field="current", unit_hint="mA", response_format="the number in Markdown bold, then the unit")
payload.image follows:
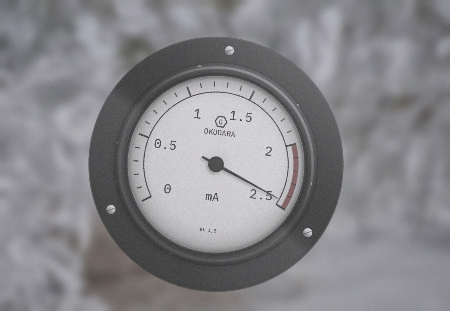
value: **2.45** mA
